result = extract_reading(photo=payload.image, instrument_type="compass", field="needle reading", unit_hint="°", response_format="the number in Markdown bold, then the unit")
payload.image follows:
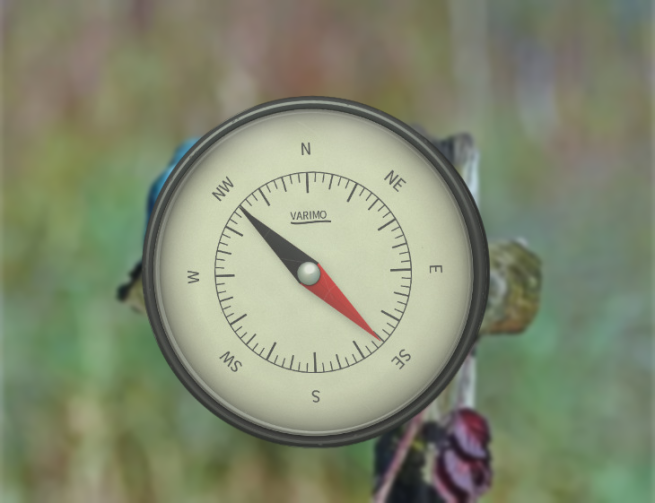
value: **135** °
